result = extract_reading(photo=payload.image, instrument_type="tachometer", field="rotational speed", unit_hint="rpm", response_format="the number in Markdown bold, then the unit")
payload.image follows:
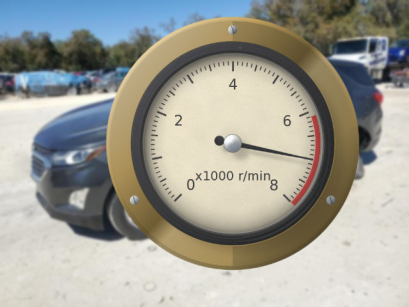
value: **7000** rpm
